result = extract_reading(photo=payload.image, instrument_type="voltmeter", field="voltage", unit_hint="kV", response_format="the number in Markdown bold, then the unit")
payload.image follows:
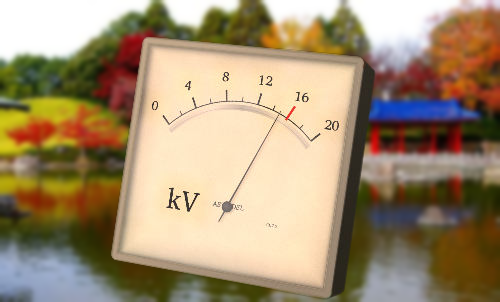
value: **15** kV
